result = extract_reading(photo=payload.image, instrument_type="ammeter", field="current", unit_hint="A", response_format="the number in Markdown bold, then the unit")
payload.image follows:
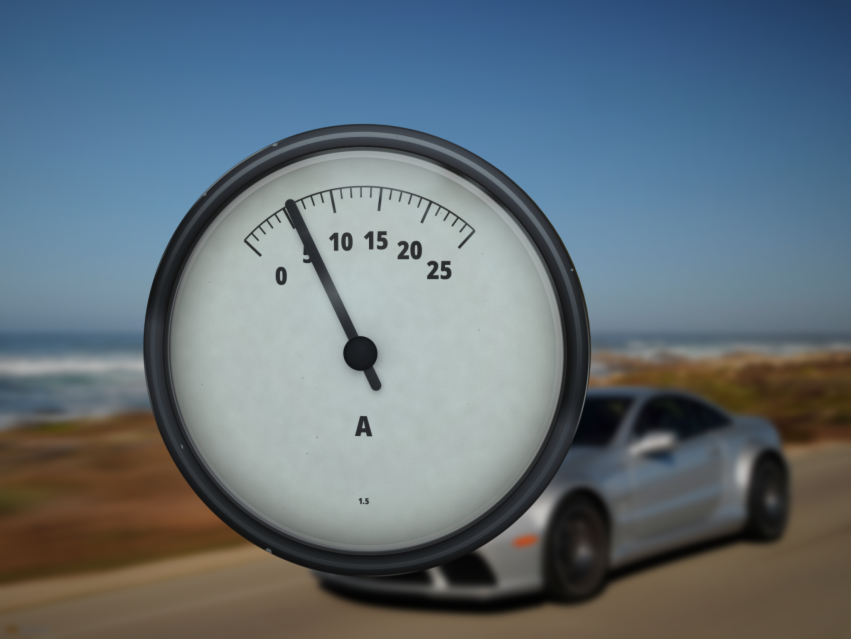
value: **6** A
